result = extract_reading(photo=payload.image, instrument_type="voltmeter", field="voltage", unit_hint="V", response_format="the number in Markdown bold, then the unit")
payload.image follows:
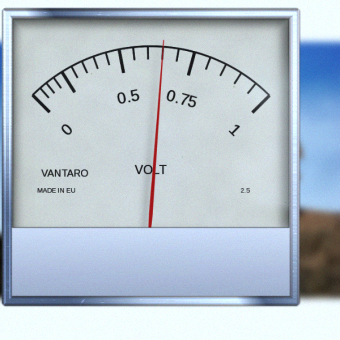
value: **0.65** V
